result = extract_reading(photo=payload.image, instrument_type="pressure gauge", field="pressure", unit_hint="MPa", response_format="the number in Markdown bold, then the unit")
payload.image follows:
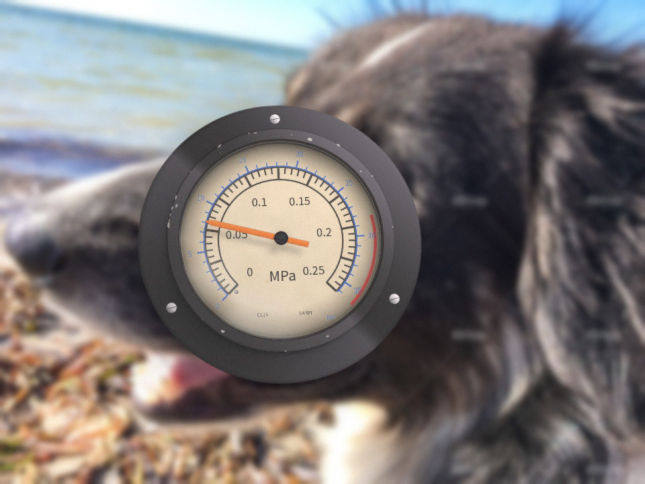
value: **0.055** MPa
